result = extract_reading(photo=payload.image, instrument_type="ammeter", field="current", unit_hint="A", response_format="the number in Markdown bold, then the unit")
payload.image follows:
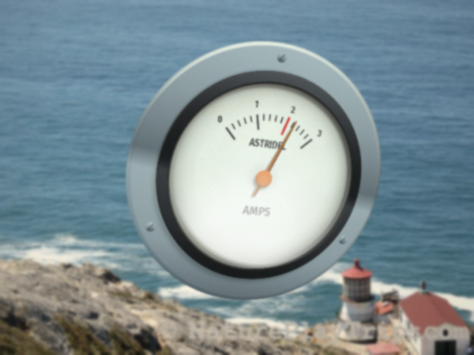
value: **2.2** A
